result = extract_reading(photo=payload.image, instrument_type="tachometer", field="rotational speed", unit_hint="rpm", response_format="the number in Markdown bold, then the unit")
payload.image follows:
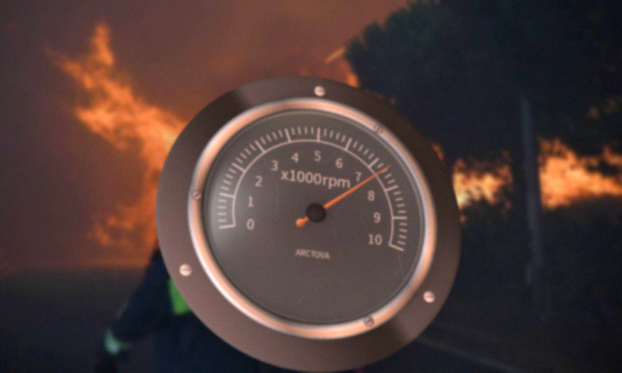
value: **7400** rpm
